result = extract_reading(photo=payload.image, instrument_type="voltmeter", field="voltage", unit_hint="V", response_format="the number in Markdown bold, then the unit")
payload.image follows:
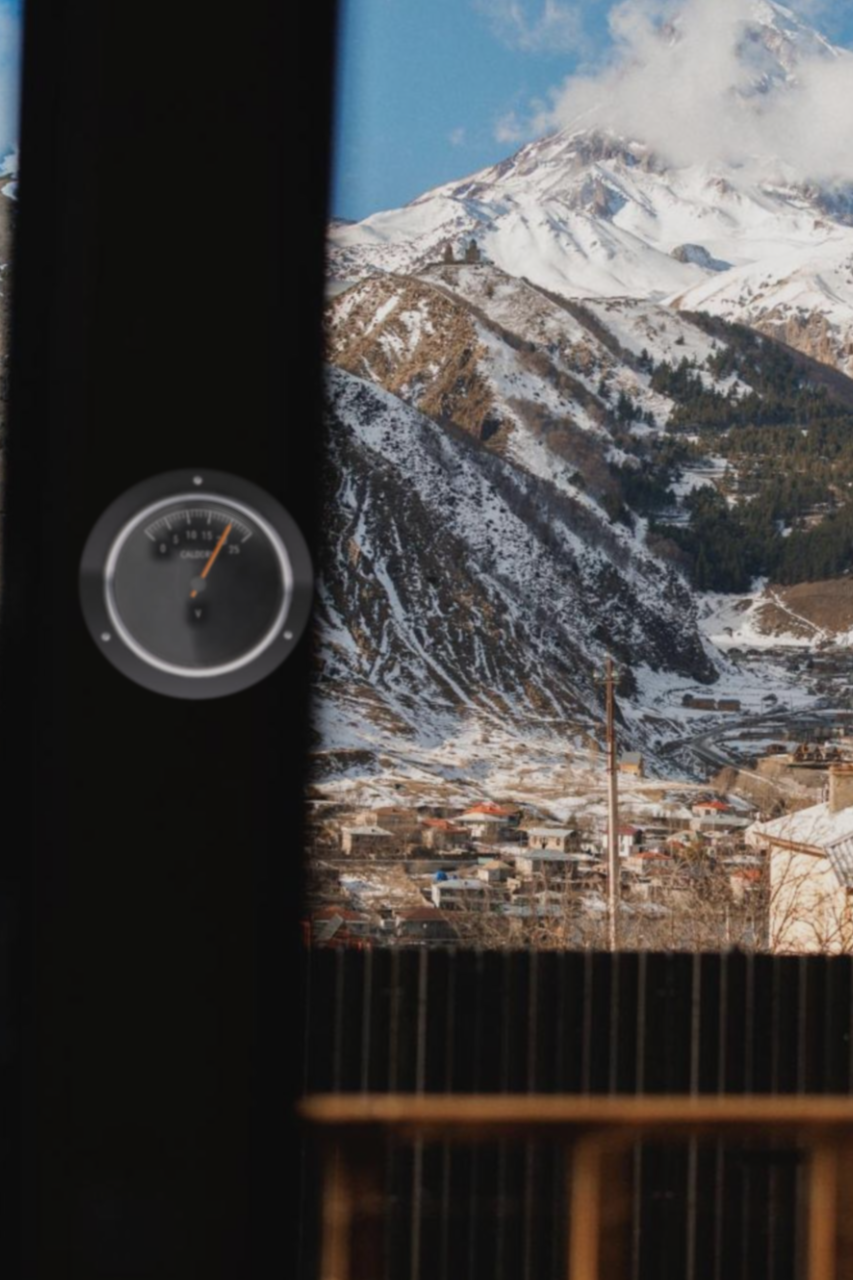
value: **20** V
